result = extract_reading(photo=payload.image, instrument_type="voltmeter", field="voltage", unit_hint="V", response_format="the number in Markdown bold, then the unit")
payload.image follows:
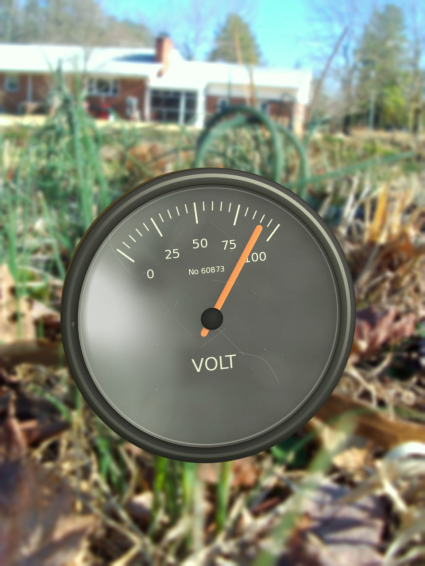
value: **90** V
